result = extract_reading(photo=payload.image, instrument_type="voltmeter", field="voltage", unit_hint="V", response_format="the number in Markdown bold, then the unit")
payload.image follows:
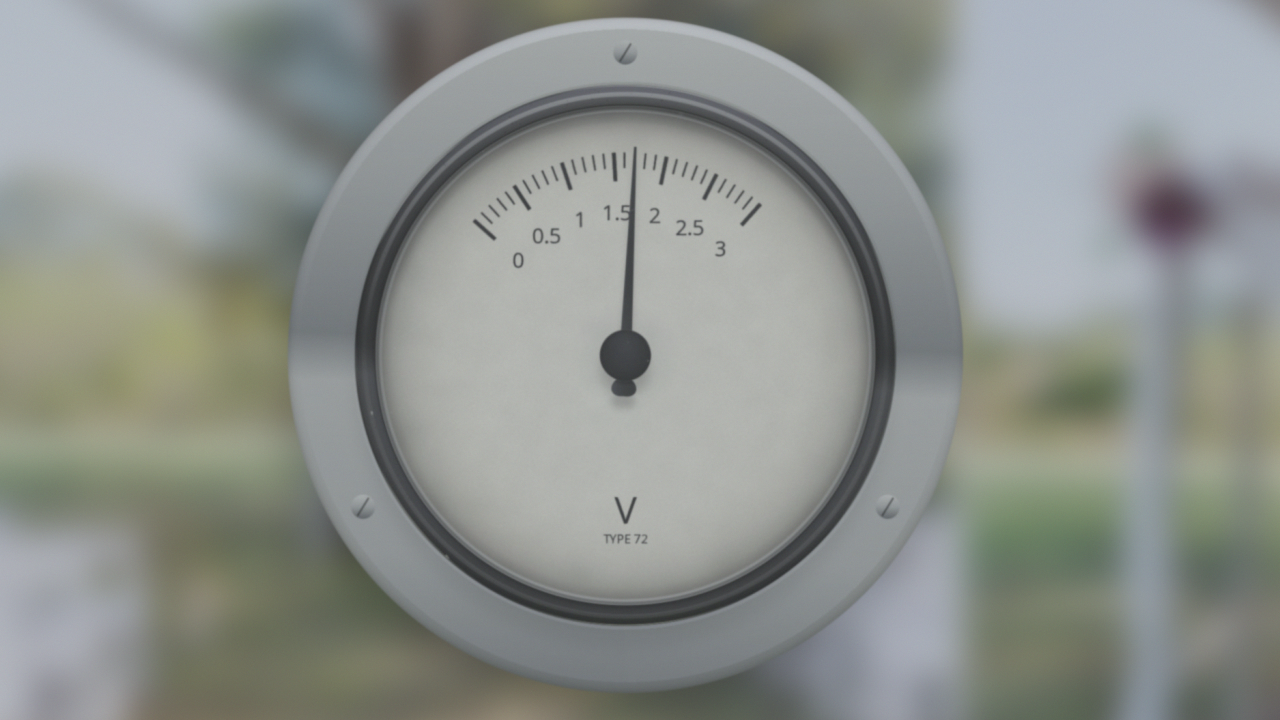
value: **1.7** V
